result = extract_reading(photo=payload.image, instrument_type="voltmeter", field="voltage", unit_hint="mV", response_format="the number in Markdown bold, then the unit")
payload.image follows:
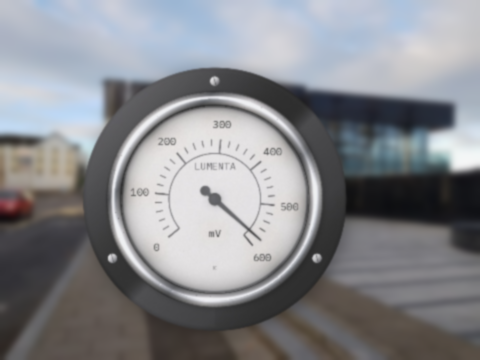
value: **580** mV
